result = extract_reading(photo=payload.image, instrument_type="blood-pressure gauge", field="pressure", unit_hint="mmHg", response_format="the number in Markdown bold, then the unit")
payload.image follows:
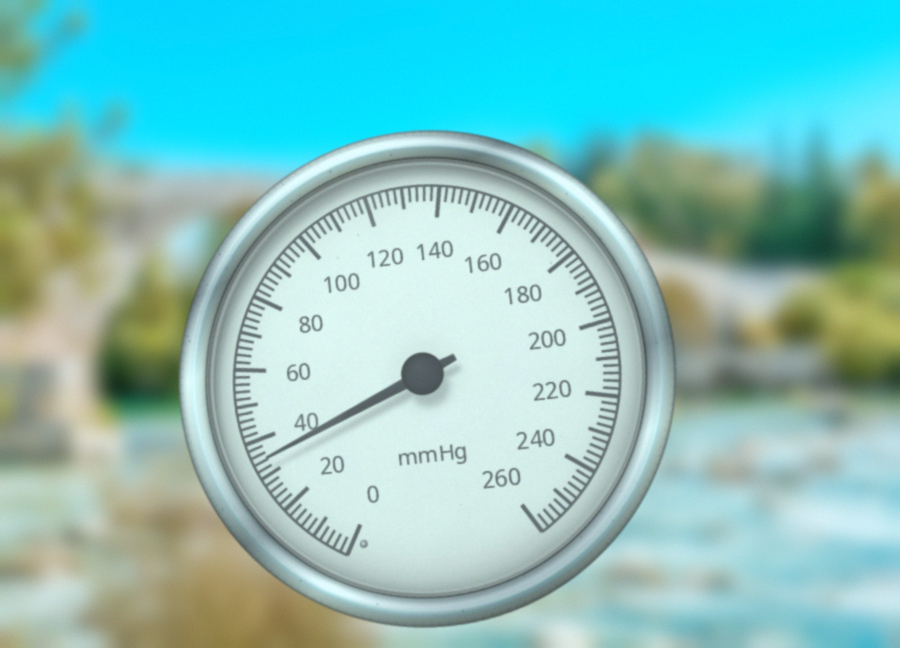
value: **34** mmHg
